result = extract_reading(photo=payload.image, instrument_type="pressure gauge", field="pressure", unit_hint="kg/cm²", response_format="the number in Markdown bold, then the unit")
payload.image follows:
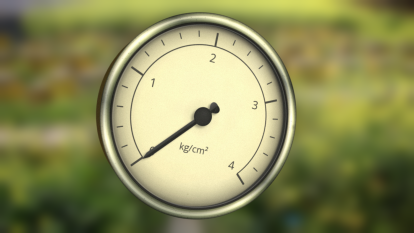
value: **0** kg/cm²
